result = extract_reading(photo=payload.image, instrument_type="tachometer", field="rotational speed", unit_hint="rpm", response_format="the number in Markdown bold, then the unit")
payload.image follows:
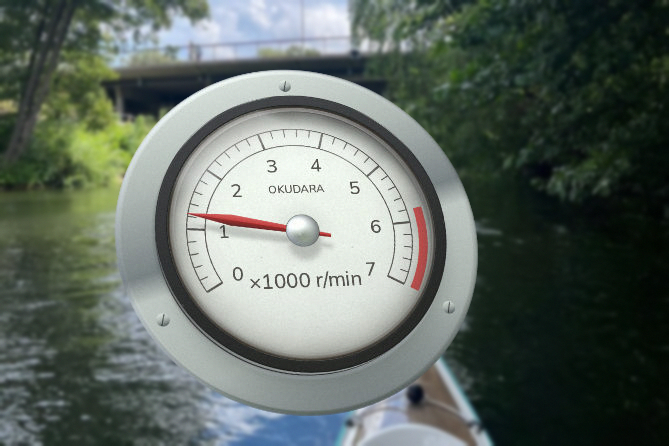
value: **1200** rpm
